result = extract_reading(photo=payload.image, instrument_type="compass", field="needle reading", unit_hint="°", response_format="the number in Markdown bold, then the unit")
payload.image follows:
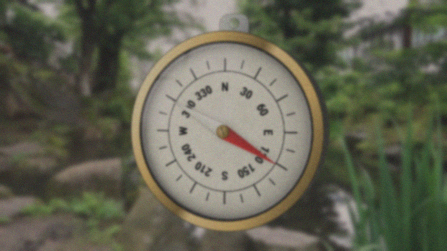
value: **120** °
